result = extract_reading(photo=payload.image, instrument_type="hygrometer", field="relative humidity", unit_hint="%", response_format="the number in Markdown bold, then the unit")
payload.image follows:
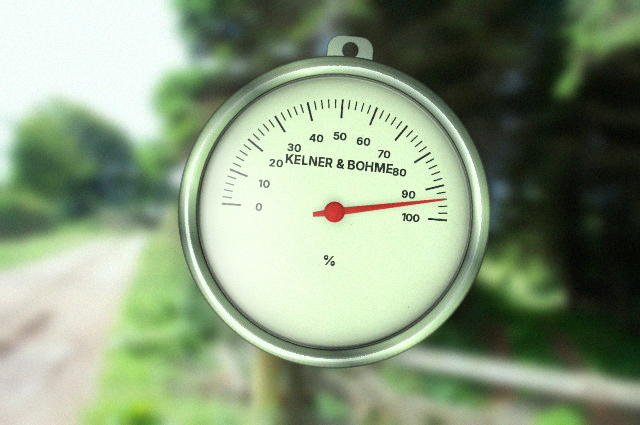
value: **94** %
